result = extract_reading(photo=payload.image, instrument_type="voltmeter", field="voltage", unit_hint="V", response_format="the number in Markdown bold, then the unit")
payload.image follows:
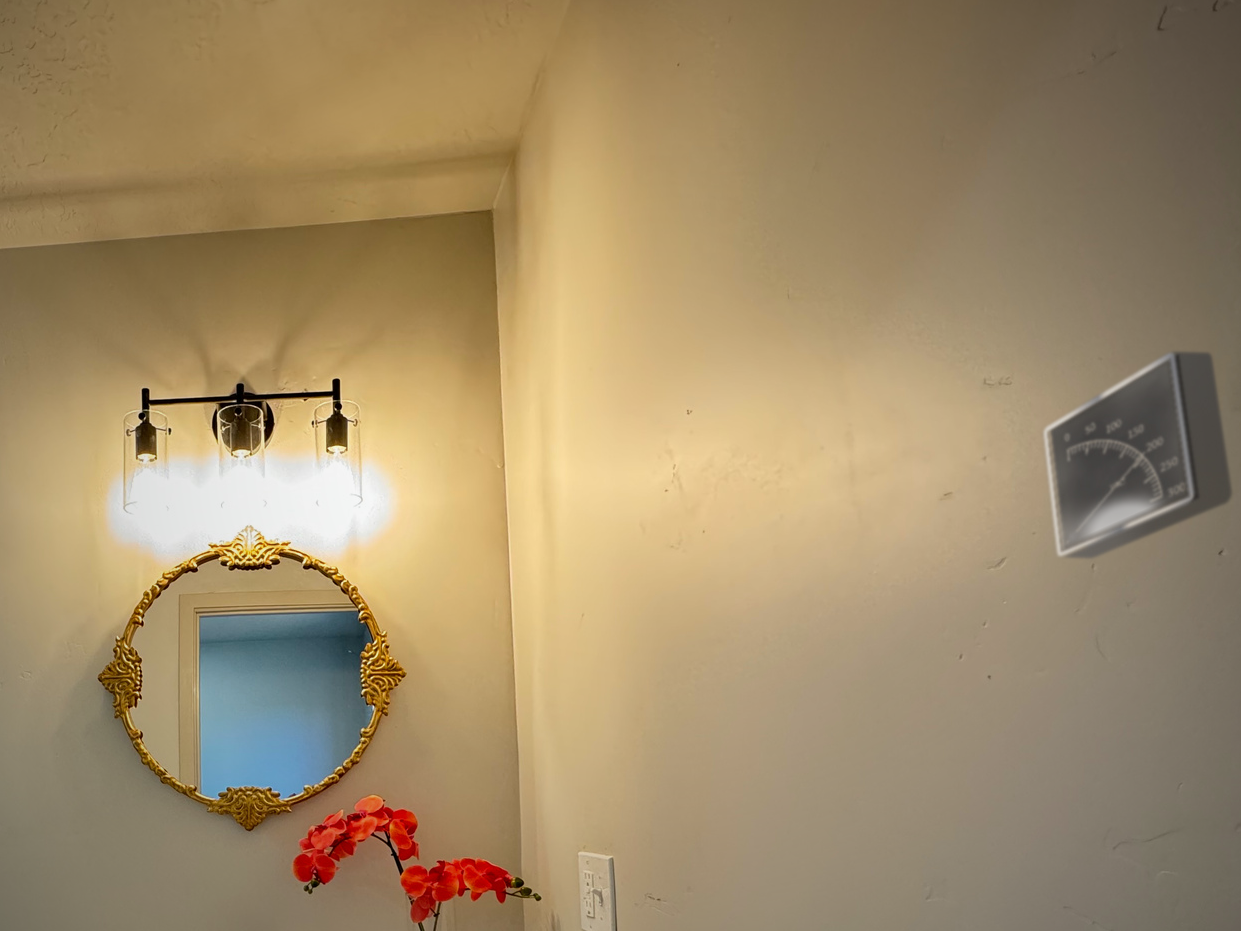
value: **200** V
